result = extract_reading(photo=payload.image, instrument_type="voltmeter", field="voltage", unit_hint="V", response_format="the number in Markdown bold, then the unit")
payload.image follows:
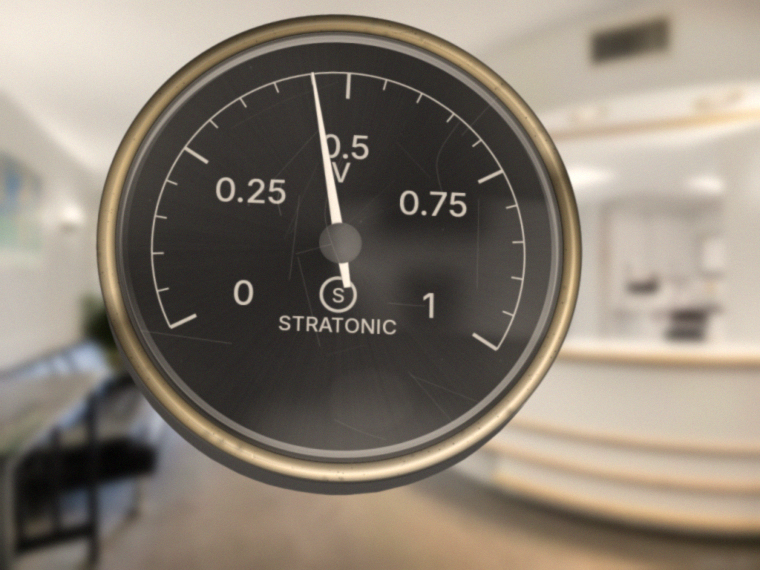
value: **0.45** V
